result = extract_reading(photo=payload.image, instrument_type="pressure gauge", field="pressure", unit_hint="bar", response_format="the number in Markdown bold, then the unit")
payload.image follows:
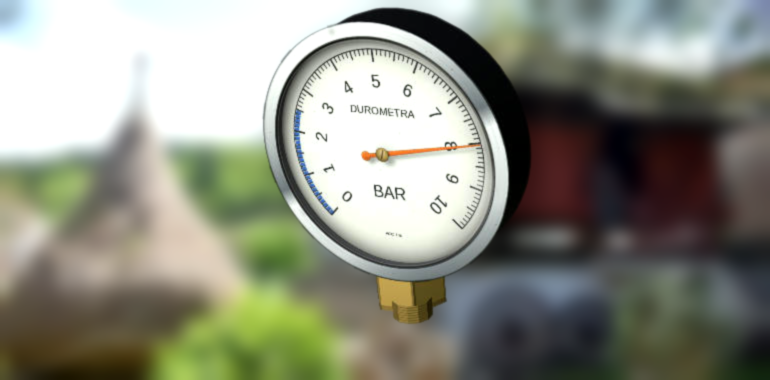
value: **8** bar
